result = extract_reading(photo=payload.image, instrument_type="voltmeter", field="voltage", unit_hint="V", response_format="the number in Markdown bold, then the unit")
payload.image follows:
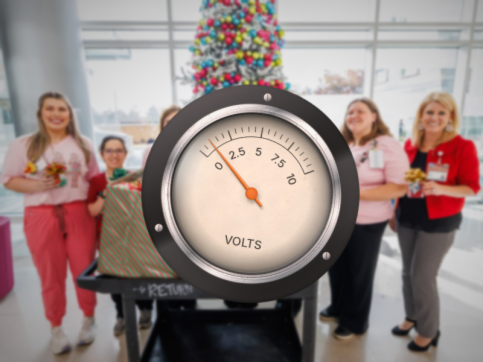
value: **1** V
